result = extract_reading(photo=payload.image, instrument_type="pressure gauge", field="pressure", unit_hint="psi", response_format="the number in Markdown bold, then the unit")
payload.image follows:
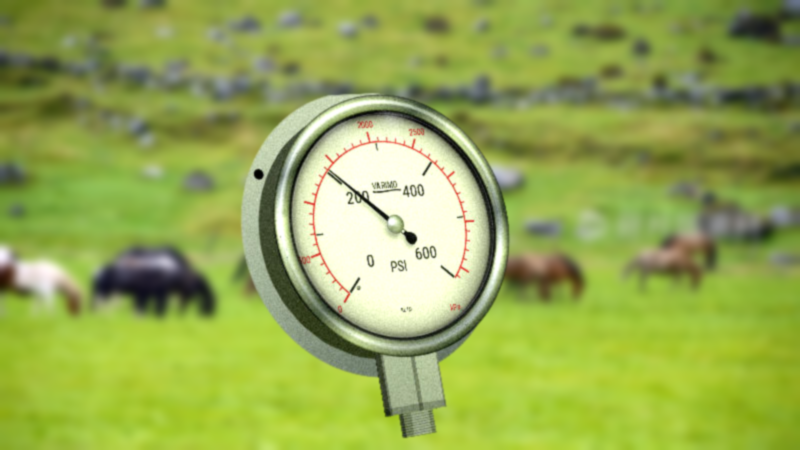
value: **200** psi
